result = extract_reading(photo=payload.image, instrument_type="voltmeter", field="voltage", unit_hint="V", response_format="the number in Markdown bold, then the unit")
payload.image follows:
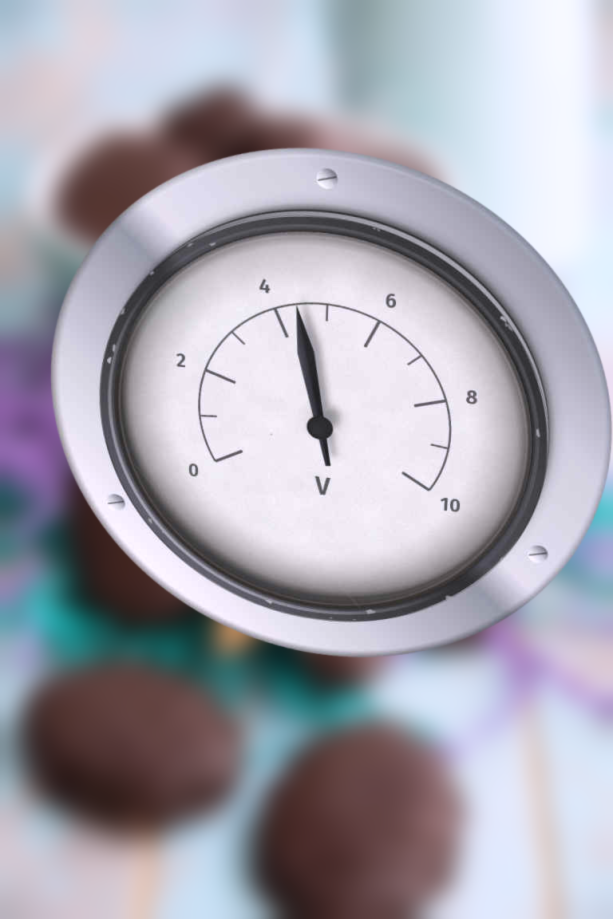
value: **4.5** V
